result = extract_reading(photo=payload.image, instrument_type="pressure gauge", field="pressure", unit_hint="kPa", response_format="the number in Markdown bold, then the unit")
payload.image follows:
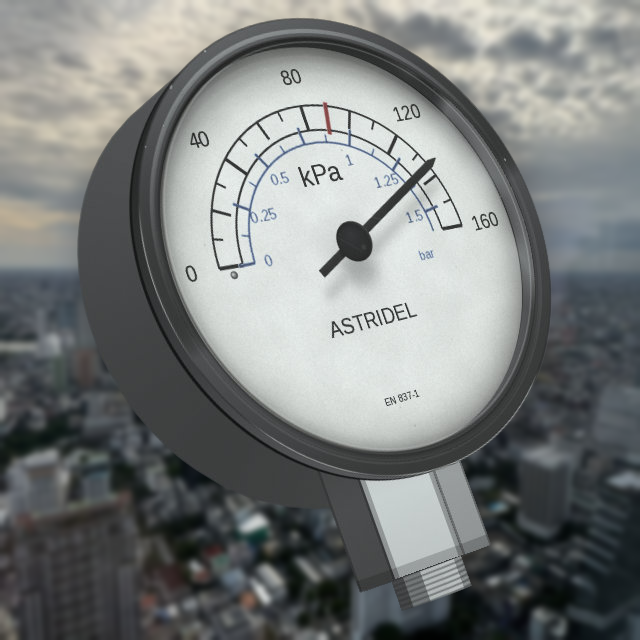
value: **135** kPa
